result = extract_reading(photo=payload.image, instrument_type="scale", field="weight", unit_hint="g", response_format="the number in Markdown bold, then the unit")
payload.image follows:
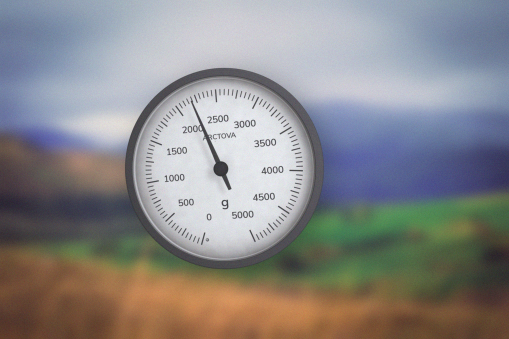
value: **2200** g
